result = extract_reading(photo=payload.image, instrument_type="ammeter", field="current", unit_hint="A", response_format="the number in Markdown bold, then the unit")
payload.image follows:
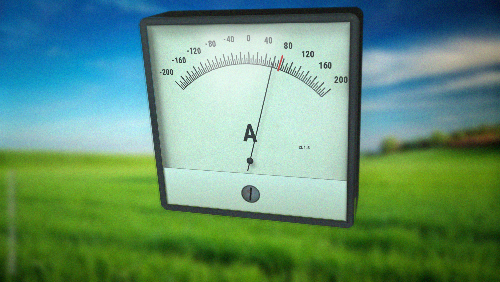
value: **60** A
